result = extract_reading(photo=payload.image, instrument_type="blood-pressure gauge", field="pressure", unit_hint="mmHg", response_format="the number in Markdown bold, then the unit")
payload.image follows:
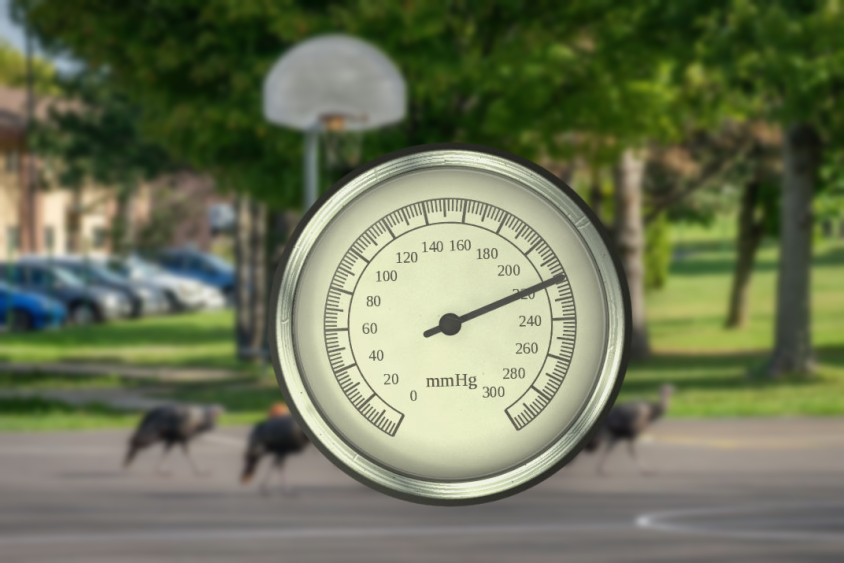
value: **220** mmHg
